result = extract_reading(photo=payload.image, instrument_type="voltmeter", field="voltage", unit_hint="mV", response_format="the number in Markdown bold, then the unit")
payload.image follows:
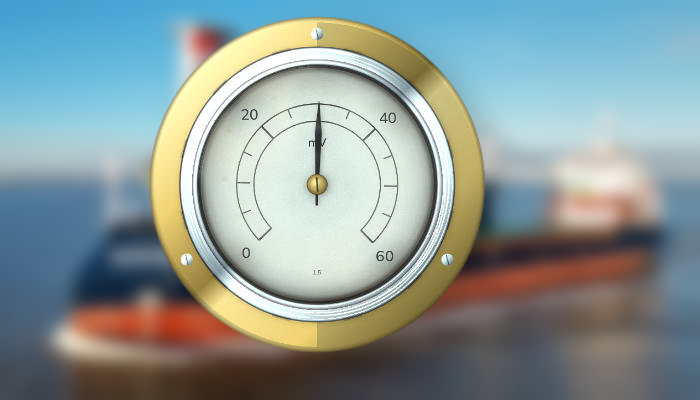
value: **30** mV
